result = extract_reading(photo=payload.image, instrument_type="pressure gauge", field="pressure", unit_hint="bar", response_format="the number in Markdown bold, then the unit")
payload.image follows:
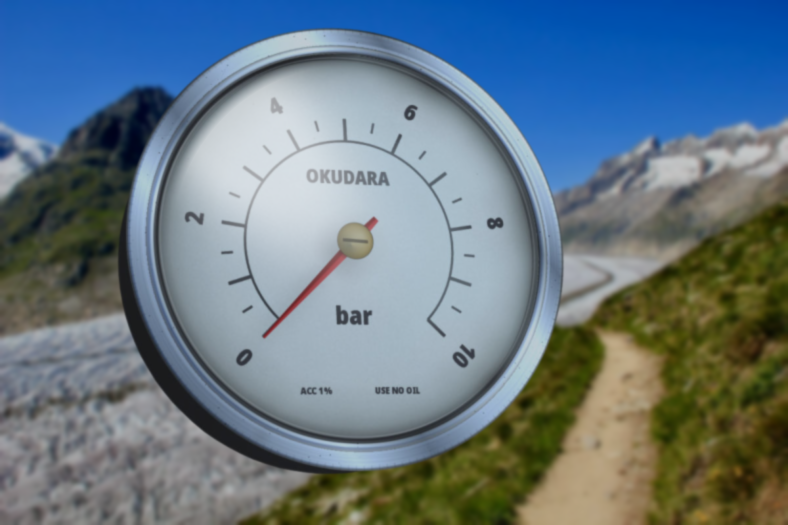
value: **0** bar
